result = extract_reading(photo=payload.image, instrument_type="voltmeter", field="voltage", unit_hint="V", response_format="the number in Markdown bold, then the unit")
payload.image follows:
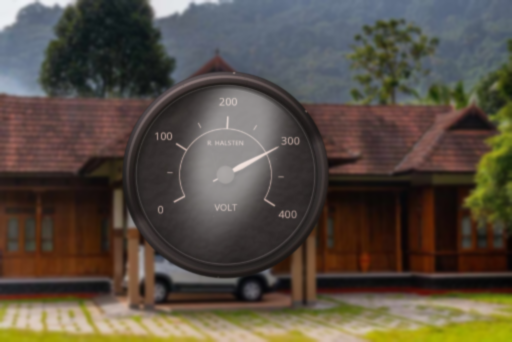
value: **300** V
